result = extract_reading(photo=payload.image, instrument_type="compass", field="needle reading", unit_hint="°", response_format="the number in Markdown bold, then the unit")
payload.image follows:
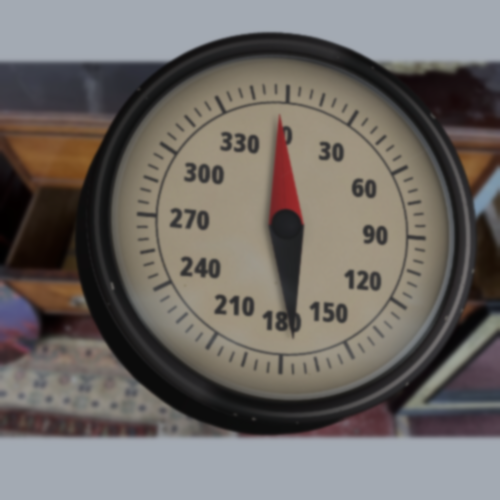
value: **355** °
